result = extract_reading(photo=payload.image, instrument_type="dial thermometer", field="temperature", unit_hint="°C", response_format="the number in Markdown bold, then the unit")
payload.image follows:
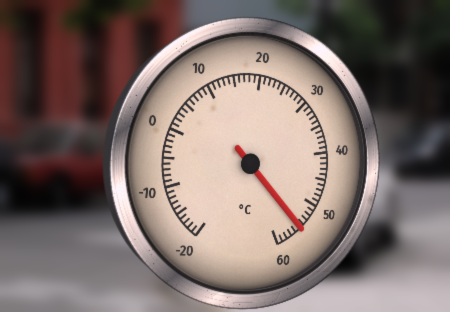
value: **55** °C
